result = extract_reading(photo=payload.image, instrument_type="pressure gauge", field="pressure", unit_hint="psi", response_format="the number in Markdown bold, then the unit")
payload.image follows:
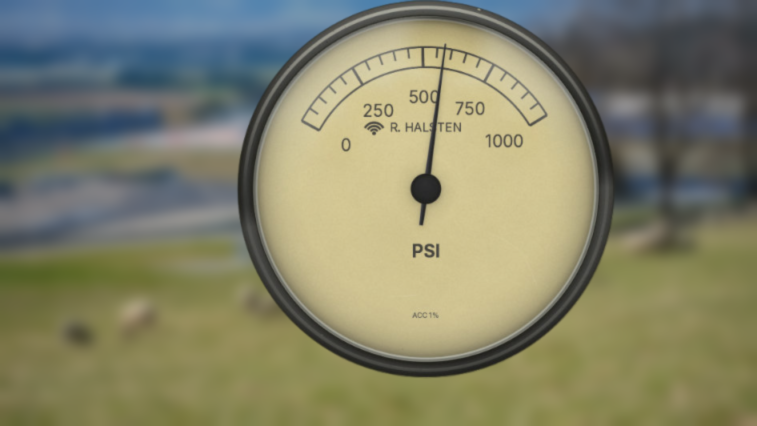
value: **575** psi
